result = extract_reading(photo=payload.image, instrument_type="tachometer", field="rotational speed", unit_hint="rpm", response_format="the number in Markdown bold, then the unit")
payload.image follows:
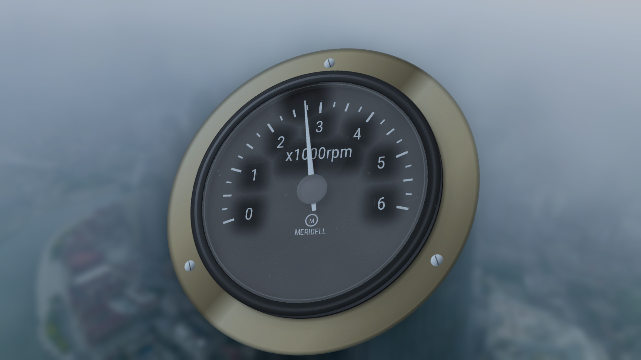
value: **2750** rpm
